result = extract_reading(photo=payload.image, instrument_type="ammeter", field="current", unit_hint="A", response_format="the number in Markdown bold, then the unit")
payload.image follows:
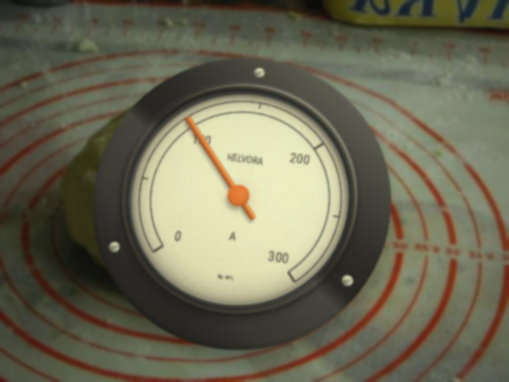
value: **100** A
